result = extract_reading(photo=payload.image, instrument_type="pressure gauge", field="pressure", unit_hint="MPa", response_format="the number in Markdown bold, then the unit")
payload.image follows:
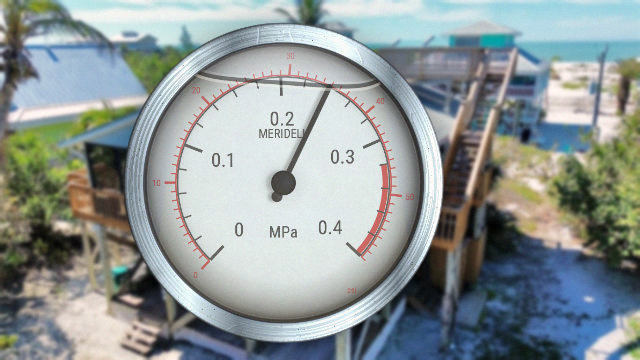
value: **0.24** MPa
